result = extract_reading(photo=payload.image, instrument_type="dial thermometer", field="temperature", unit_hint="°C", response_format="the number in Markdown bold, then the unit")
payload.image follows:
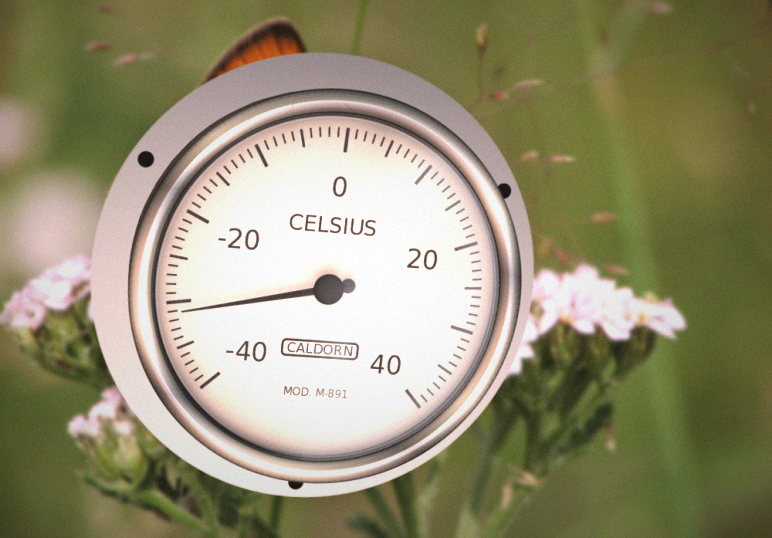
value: **-31** °C
